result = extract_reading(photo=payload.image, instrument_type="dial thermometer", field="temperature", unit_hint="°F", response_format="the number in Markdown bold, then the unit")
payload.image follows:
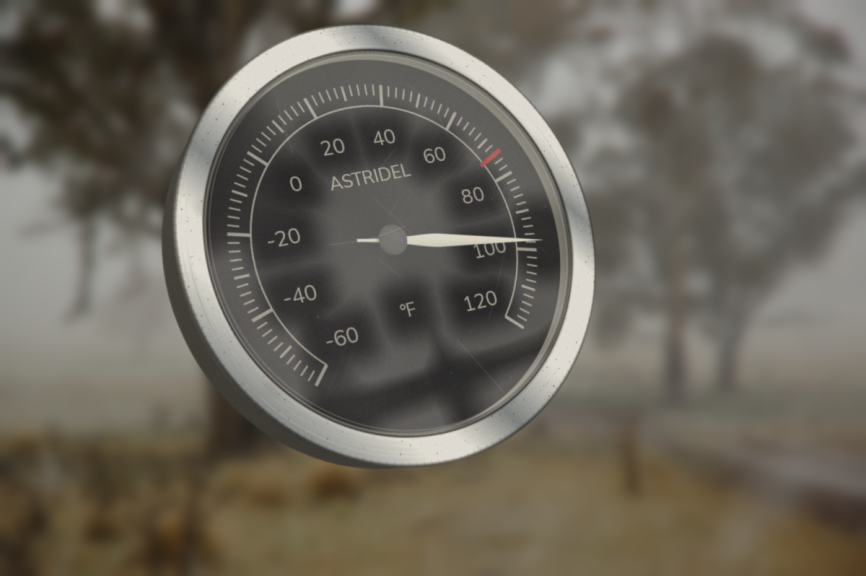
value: **98** °F
